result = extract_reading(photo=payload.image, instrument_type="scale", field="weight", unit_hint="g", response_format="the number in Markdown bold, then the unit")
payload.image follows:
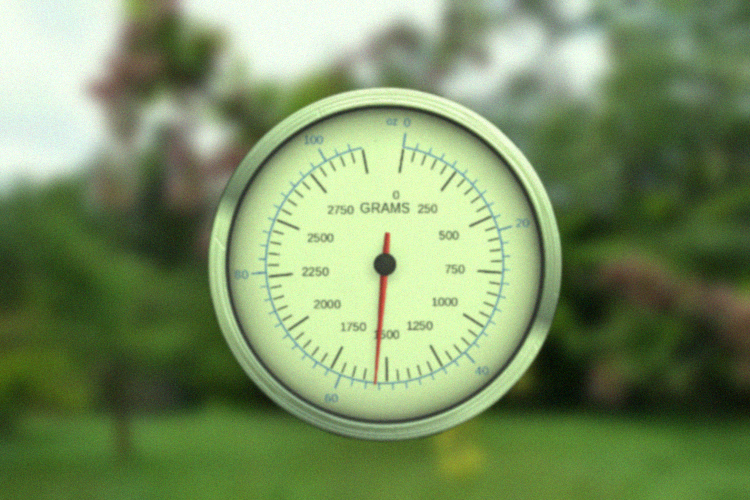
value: **1550** g
